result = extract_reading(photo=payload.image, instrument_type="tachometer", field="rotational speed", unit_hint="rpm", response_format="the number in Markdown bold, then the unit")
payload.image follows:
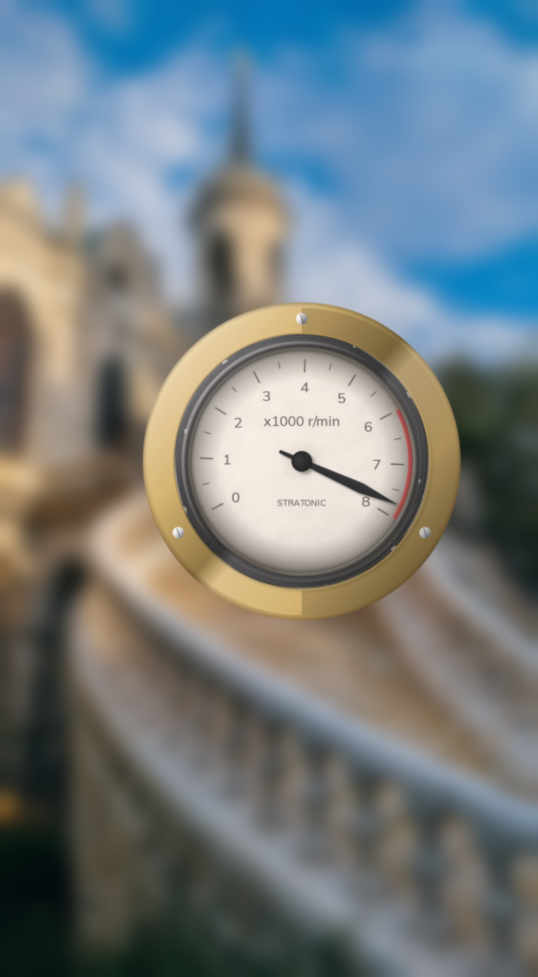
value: **7750** rpm
